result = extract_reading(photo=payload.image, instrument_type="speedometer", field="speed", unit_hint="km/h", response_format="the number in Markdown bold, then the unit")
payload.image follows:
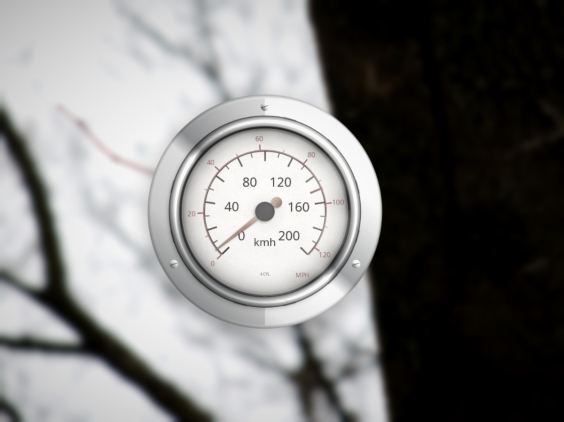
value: **5** km/h
